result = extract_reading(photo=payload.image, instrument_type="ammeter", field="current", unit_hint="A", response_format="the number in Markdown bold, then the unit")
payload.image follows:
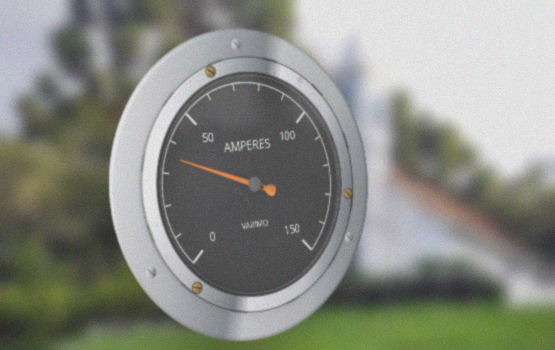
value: **35** A
